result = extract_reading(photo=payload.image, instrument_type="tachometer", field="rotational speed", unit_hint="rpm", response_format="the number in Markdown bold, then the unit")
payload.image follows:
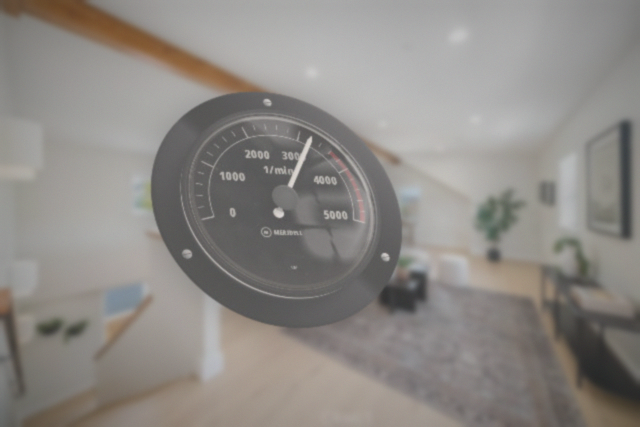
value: **3200** rpm
